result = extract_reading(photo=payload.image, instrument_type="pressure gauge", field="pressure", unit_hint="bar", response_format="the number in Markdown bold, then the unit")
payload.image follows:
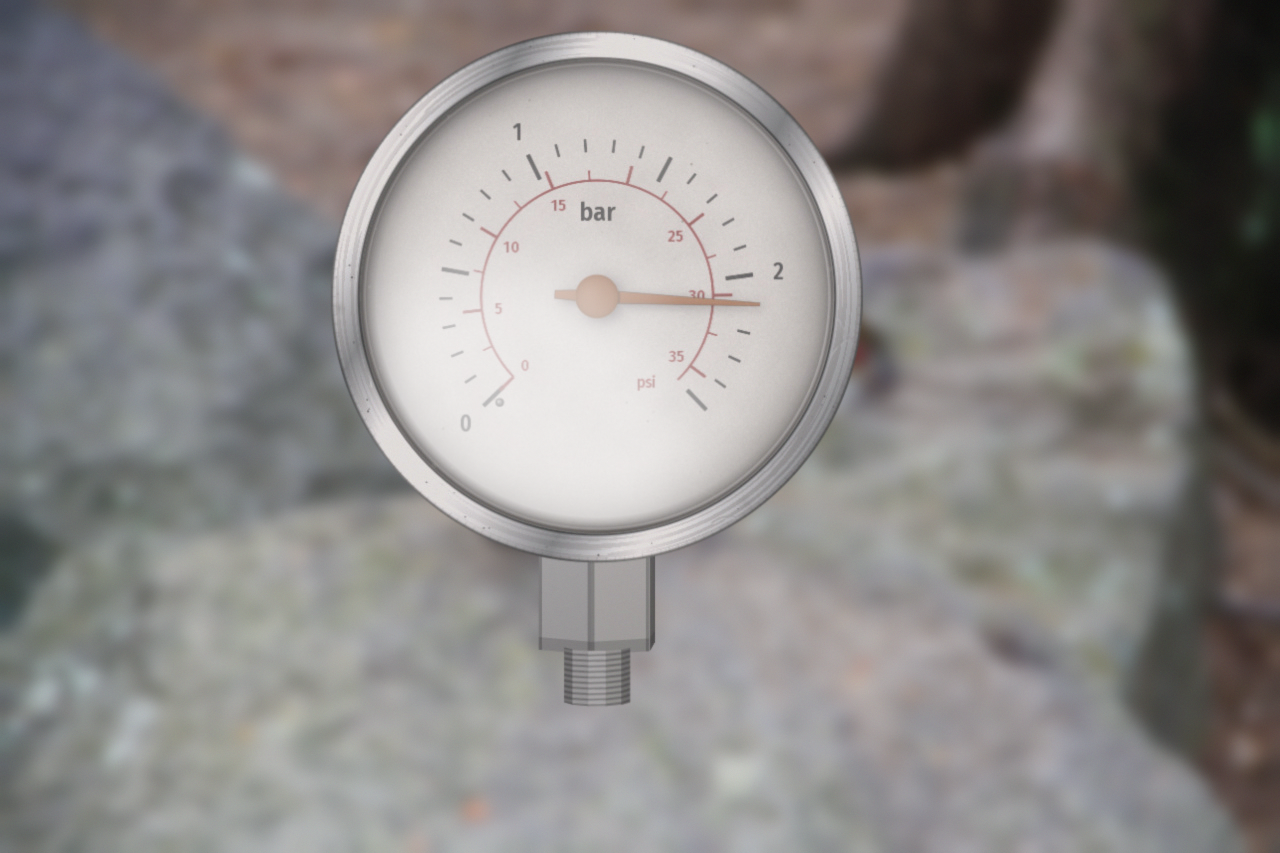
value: **2.1** bar
